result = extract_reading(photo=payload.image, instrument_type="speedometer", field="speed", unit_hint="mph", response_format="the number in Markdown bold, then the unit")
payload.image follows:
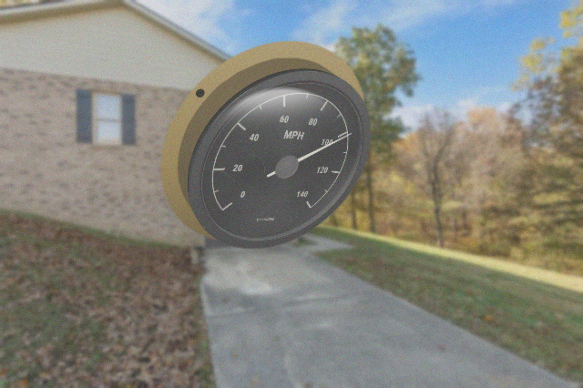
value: **100** mph
